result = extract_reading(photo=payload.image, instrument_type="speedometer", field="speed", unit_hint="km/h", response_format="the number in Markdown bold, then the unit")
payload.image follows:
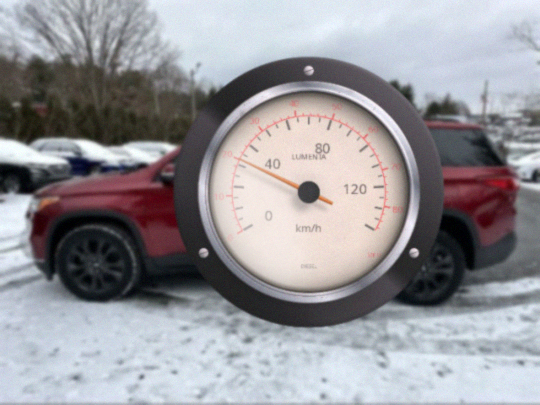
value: **32.5** km/h
